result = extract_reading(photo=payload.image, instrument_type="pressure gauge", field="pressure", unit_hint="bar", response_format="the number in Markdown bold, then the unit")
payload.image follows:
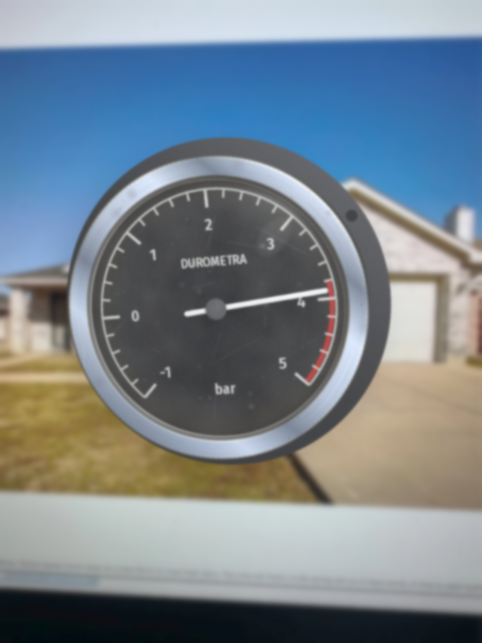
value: **3.9** bar
